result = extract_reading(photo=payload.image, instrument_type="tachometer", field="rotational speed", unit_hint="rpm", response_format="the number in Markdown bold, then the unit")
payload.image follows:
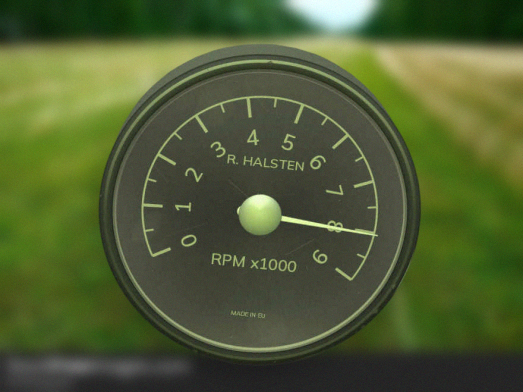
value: **8000** rpm
